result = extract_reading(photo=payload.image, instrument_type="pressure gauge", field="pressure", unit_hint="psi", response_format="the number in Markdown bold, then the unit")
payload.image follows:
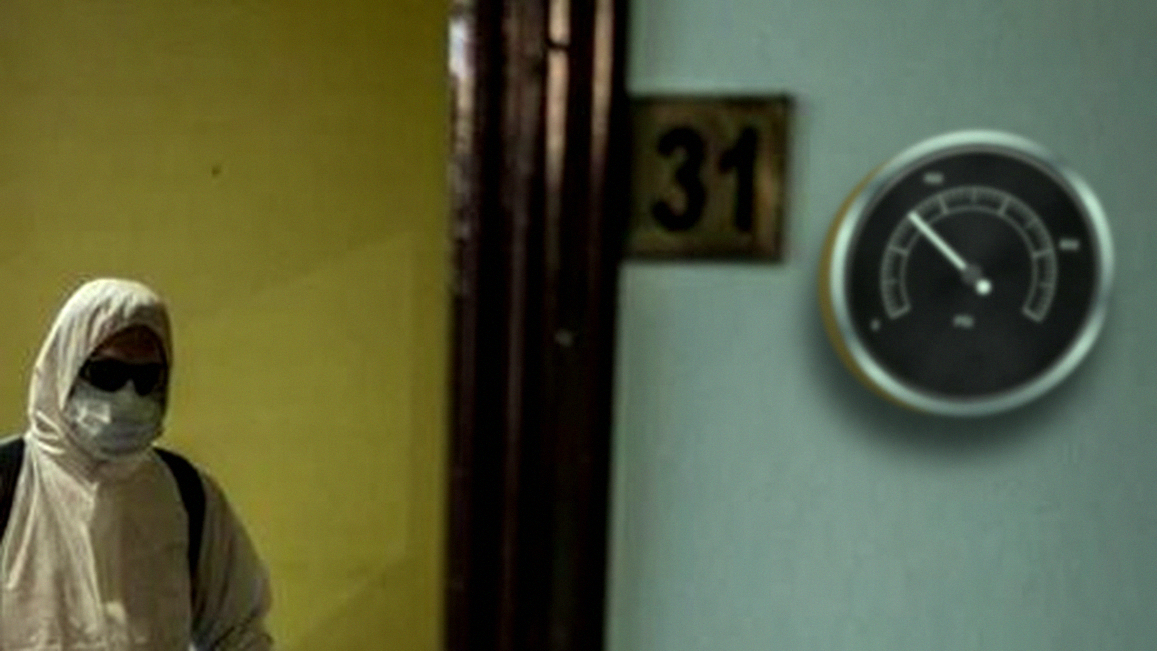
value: **300** psi
